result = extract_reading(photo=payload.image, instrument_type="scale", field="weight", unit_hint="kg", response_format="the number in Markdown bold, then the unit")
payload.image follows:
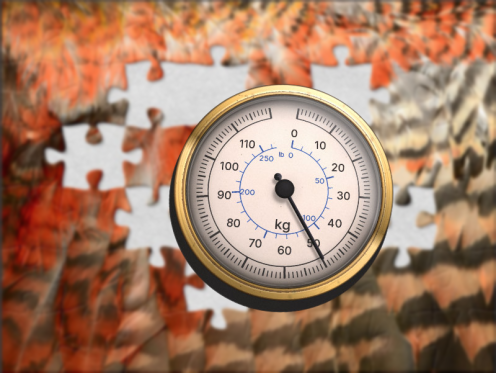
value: **50** kg
